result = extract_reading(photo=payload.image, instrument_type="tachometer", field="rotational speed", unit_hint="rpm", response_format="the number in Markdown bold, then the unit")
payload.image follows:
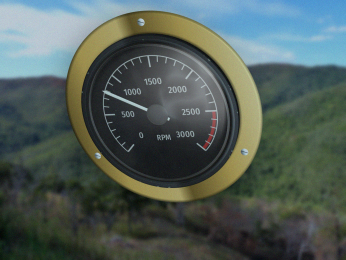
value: **800** rpm
